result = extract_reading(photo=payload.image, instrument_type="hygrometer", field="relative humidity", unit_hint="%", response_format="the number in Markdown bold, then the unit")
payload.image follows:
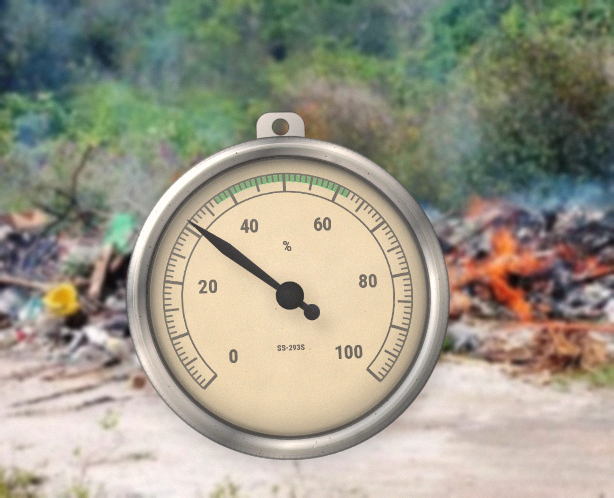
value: **31** %
